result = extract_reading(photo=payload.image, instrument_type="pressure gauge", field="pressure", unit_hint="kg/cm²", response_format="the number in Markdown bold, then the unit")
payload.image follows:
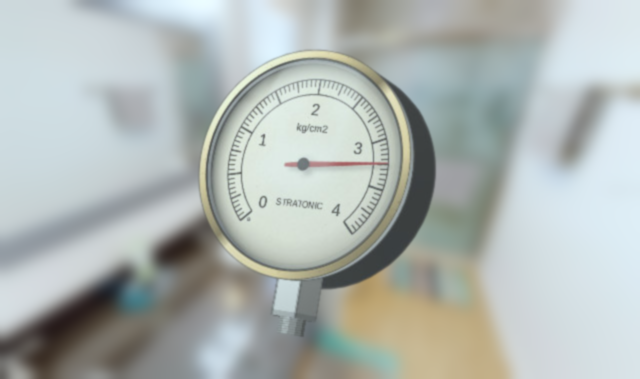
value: **3.25** kg/cm²
